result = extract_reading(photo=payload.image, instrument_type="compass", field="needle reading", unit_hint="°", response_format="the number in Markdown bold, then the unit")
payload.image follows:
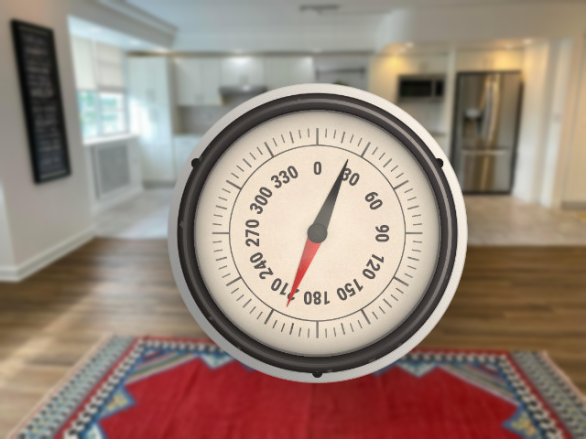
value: **202.5** °
